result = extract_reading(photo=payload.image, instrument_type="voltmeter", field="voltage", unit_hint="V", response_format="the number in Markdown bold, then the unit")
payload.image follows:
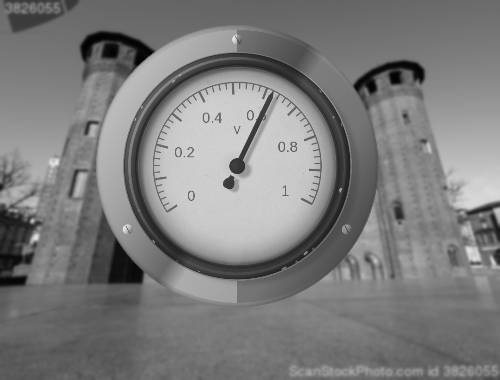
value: **0.62** V
